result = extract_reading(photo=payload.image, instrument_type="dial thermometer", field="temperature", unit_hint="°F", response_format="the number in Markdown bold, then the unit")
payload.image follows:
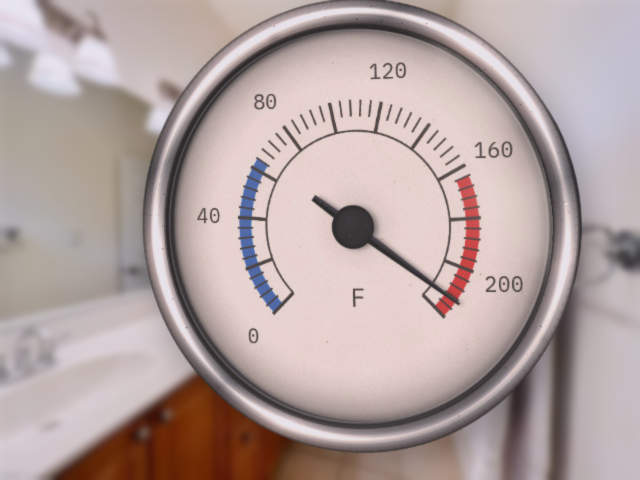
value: **212** °F
